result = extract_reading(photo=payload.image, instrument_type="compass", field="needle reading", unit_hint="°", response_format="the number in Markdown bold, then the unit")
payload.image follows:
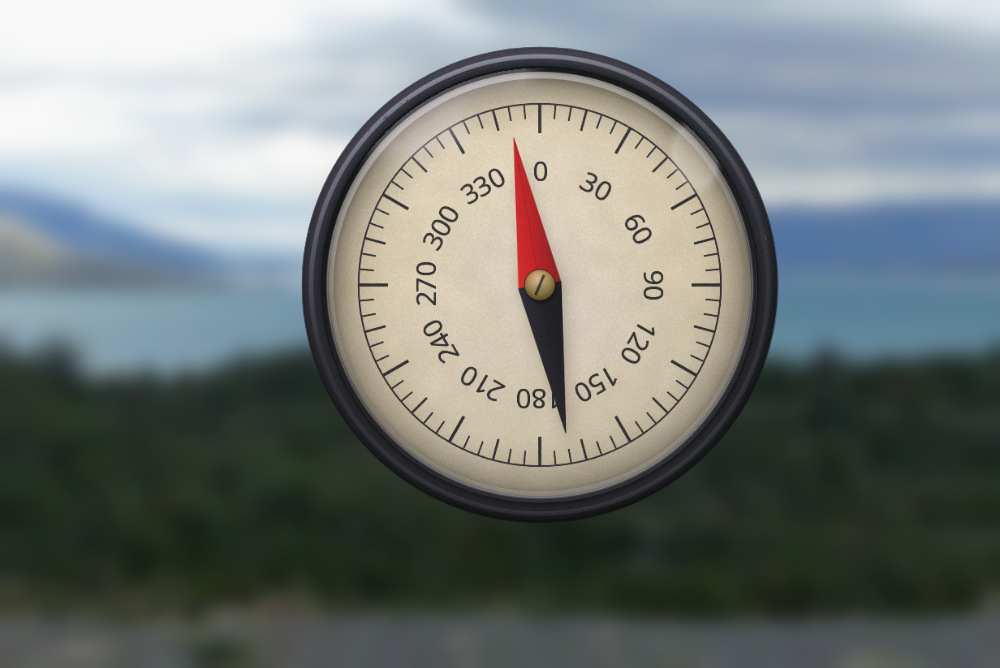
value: **350** °
